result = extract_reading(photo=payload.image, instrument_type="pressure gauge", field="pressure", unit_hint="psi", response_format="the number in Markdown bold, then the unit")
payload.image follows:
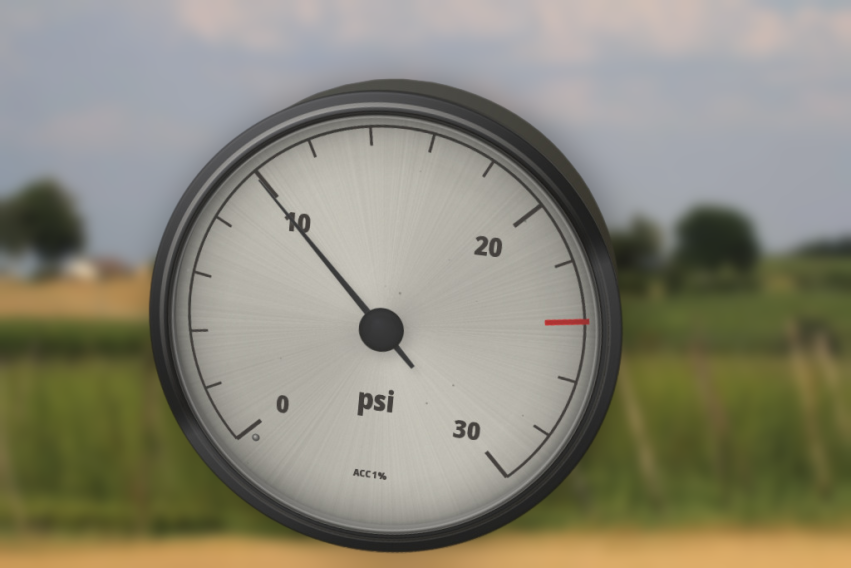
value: **10** psi
